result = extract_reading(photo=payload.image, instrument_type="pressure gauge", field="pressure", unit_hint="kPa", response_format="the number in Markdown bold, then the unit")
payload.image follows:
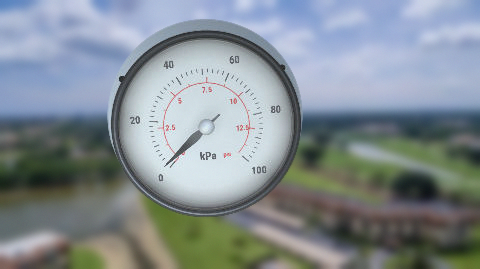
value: **2** kPa
